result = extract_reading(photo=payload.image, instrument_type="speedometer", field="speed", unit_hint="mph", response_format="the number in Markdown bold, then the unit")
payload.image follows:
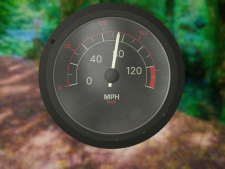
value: **75** mph
